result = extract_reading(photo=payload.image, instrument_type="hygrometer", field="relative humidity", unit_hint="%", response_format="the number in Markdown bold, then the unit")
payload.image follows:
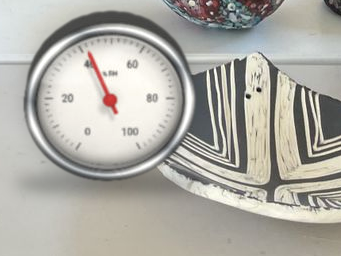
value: **42** %
